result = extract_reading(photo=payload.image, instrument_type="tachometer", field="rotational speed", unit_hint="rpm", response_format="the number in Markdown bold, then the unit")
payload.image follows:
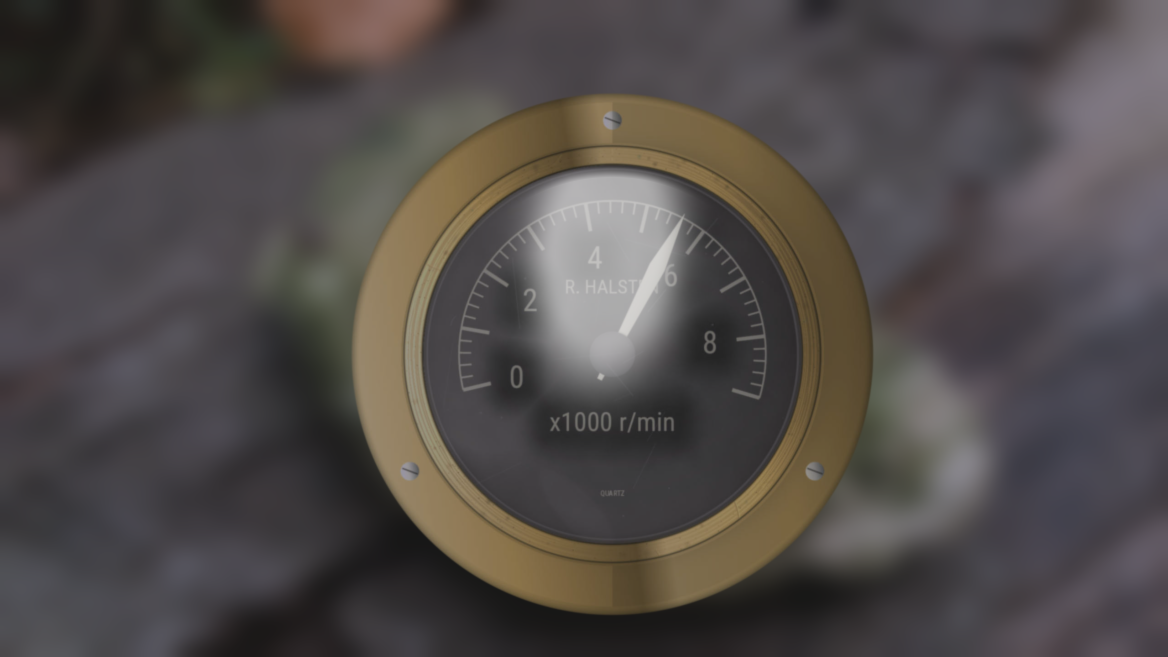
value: **5600** rpm
